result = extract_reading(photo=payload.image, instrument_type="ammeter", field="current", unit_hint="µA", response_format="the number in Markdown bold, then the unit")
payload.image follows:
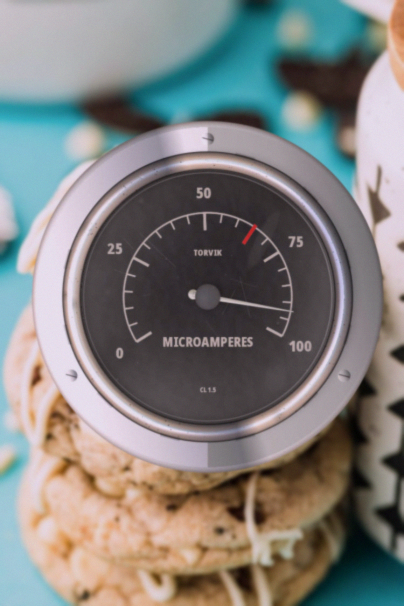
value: **92.5** µA
